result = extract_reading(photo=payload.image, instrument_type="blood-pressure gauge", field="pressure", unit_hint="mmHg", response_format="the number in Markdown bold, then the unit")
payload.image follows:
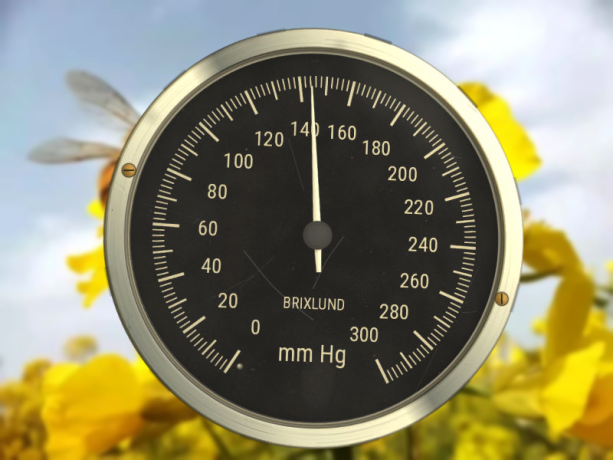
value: **144** mmHg
